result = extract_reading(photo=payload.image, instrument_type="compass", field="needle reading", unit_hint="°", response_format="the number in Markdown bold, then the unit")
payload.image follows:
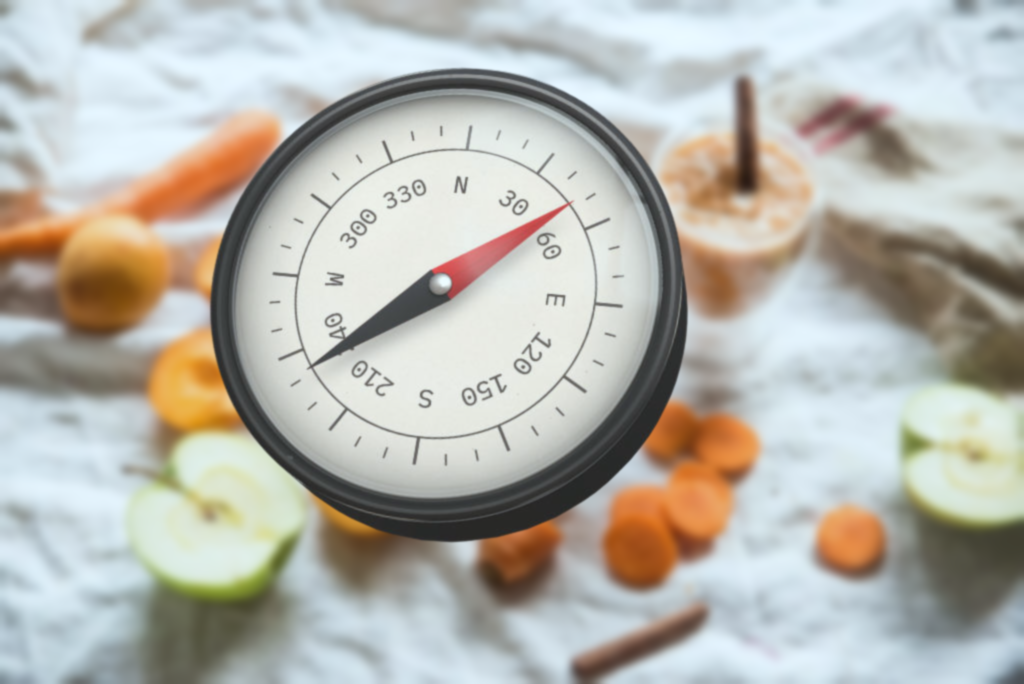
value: **50** °
